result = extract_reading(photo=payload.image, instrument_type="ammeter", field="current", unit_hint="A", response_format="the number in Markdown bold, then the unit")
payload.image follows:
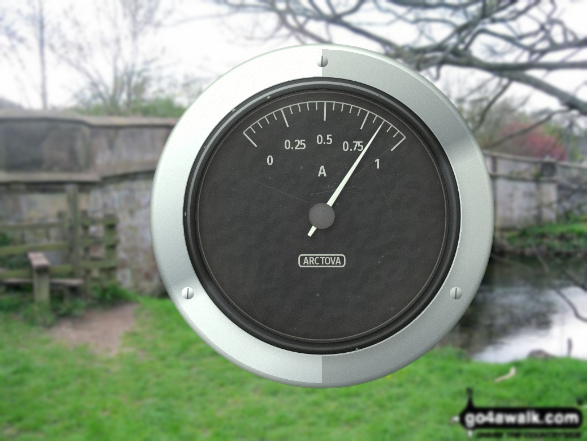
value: **0.85** A
